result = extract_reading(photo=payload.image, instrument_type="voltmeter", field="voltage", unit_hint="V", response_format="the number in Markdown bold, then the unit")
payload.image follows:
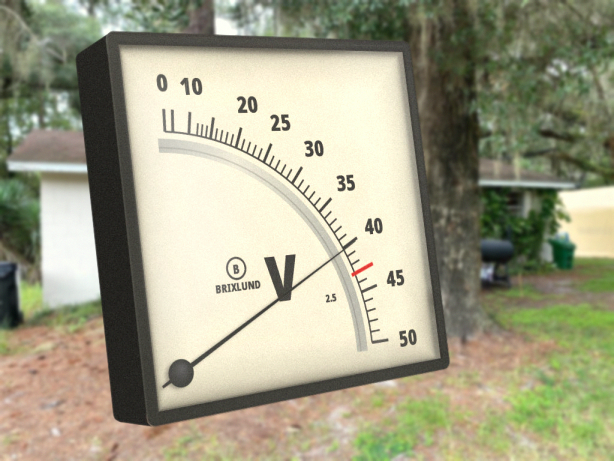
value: **40** V
